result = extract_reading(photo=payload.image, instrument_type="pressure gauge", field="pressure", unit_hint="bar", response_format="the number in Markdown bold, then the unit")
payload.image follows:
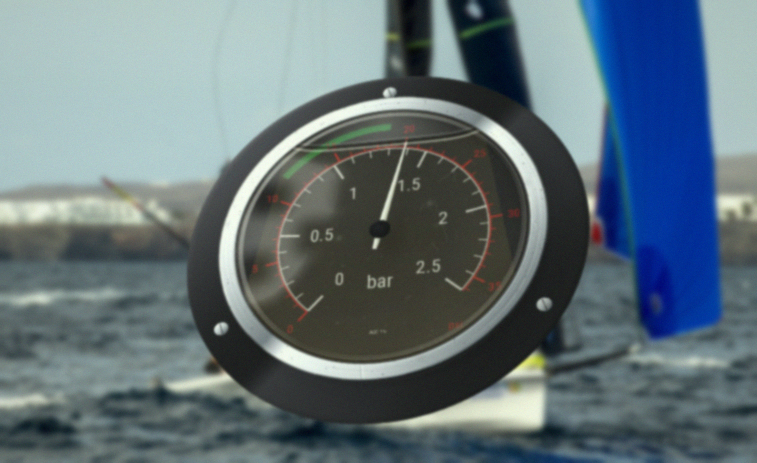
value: **1.4** bar
